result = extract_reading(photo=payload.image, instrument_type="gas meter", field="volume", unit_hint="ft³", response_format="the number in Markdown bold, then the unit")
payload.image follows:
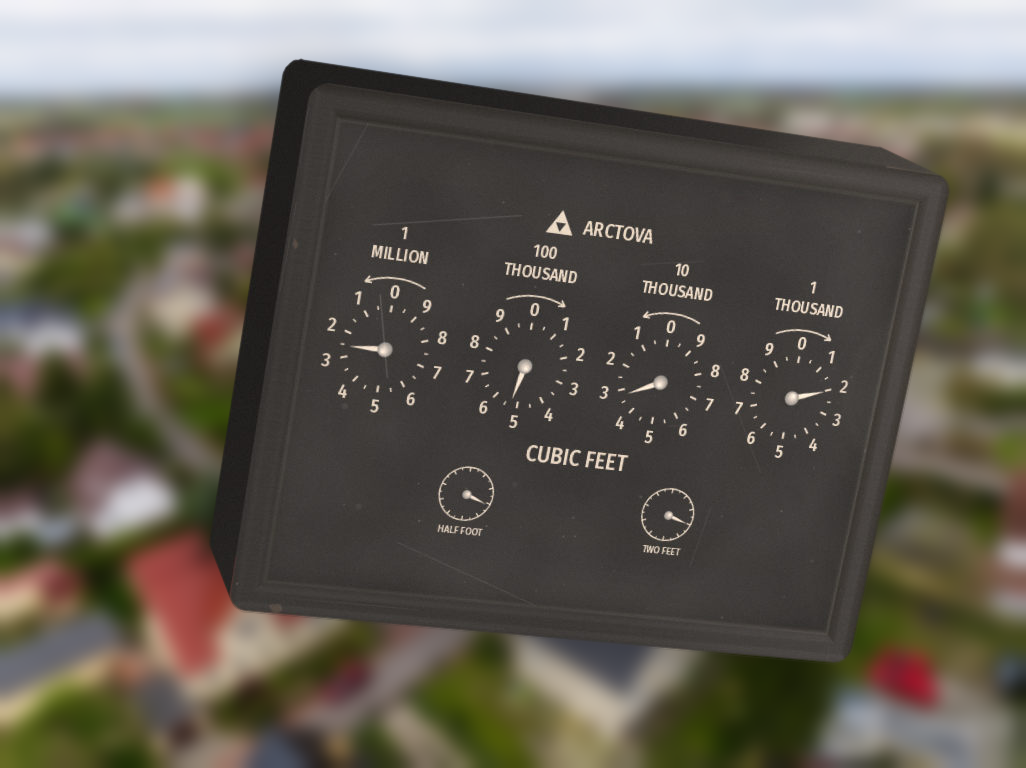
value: **253200** ft³
